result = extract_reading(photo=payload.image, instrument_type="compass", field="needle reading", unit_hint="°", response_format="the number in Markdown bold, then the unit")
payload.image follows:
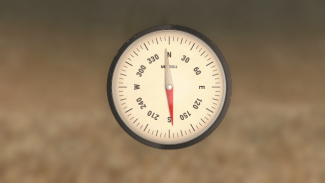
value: **175** °
